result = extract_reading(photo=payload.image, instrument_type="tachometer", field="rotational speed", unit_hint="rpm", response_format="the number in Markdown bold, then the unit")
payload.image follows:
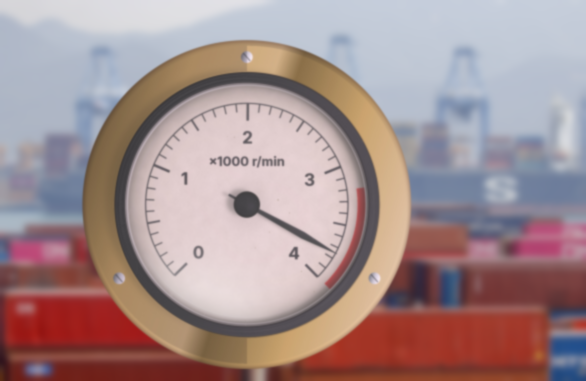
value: **3750** rpm
